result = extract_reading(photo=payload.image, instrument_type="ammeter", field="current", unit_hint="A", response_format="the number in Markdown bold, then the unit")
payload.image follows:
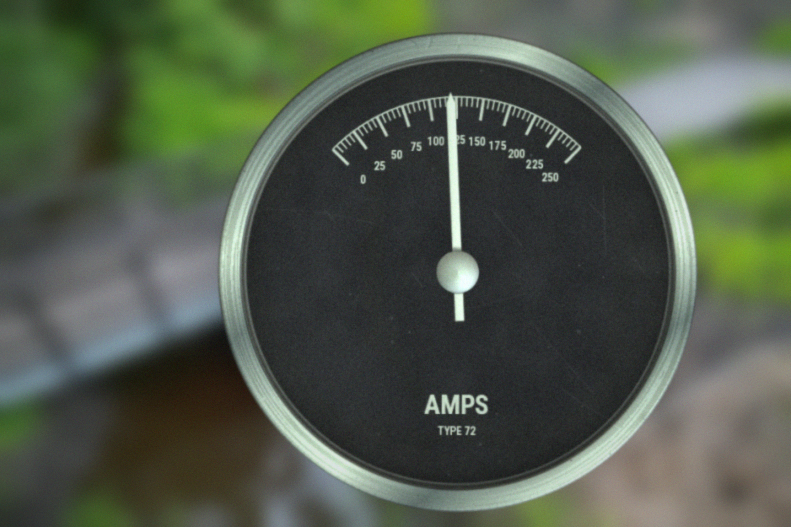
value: **120** A
